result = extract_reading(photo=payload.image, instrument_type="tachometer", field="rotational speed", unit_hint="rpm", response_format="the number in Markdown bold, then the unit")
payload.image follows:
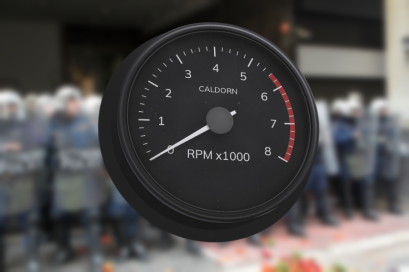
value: **0** rpm
